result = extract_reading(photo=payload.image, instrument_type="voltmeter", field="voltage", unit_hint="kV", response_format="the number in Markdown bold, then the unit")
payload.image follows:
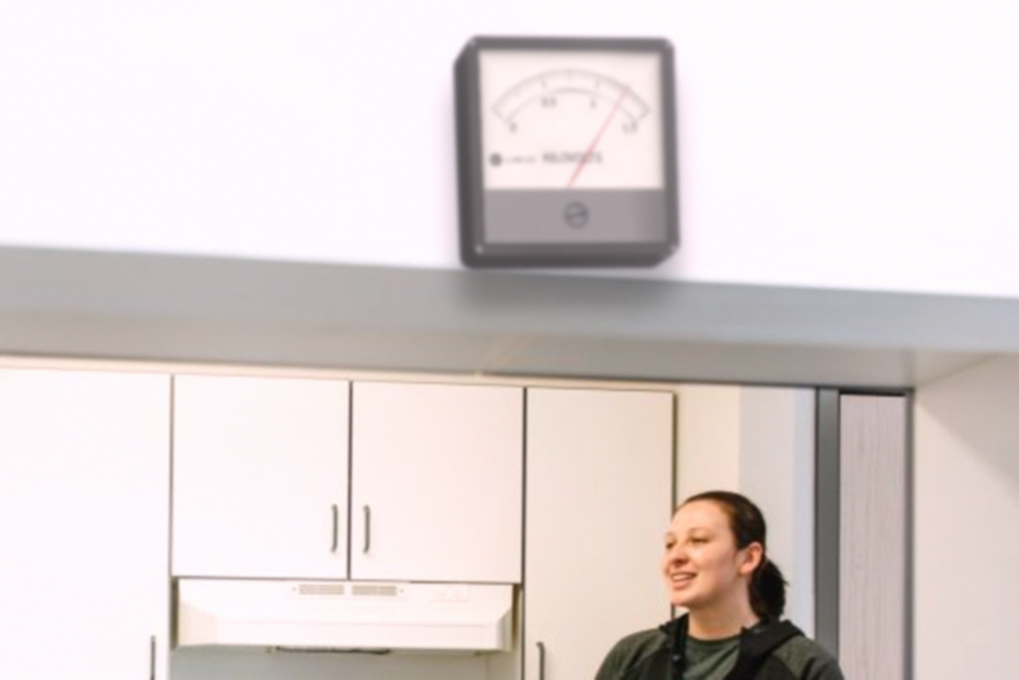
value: **1.25** kV
